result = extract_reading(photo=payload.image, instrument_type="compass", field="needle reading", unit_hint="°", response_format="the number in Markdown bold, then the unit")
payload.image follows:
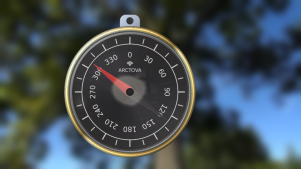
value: **307.5** °
